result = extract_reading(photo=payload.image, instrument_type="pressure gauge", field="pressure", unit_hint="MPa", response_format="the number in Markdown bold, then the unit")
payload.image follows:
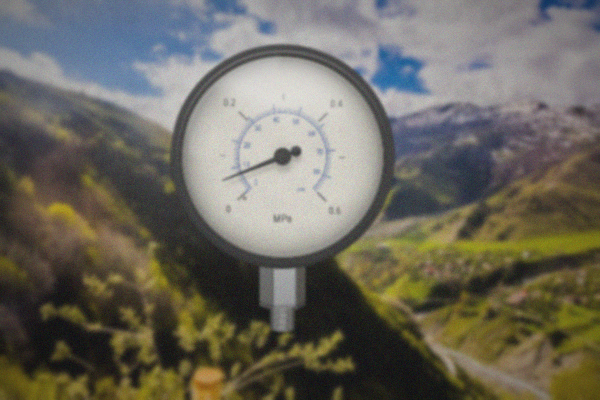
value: **0.05** MPa
